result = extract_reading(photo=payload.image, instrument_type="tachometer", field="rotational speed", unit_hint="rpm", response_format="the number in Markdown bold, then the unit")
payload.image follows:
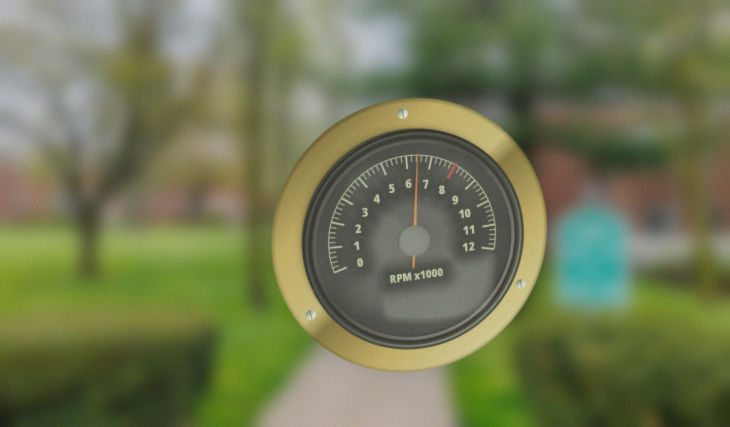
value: **6400** rpm
